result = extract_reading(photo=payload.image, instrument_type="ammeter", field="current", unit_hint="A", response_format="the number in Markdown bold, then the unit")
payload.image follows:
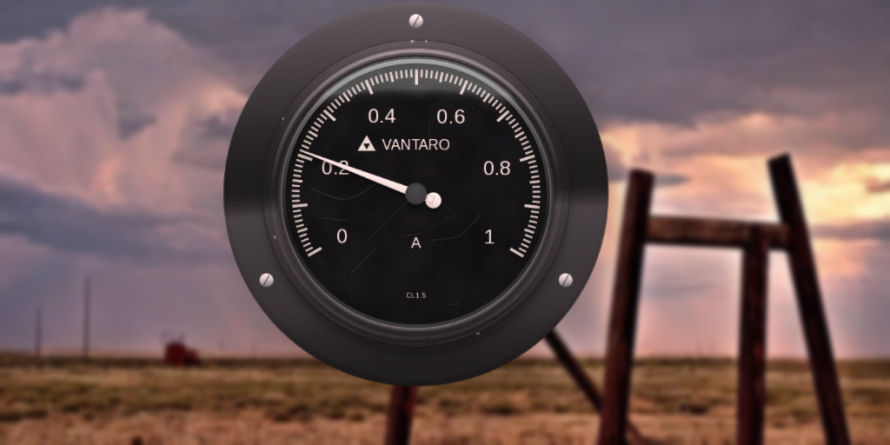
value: **0.21** A
